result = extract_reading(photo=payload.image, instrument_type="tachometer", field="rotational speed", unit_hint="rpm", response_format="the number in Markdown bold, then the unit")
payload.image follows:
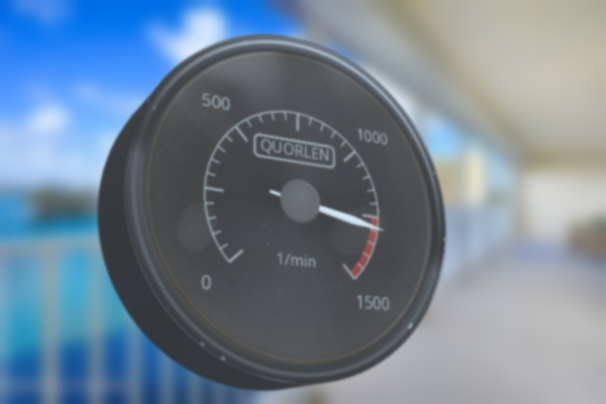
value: **1300** rpm
